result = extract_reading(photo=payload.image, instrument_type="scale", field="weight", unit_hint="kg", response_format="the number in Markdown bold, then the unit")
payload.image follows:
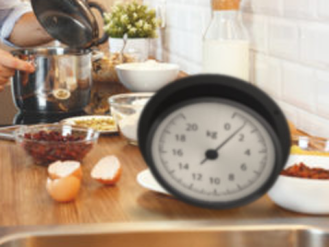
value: **1** kg
